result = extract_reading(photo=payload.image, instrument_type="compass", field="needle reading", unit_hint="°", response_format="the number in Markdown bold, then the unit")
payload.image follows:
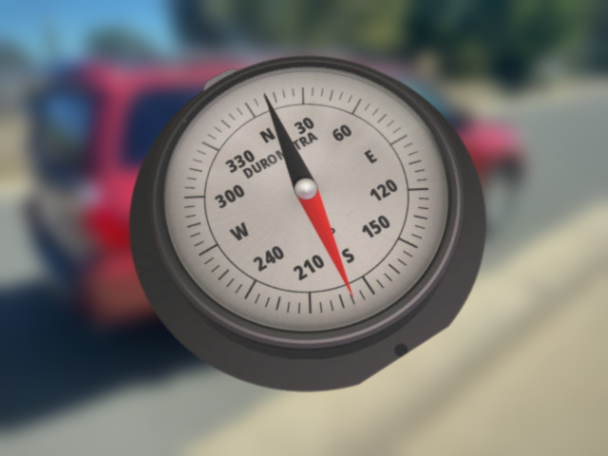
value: **190** °
